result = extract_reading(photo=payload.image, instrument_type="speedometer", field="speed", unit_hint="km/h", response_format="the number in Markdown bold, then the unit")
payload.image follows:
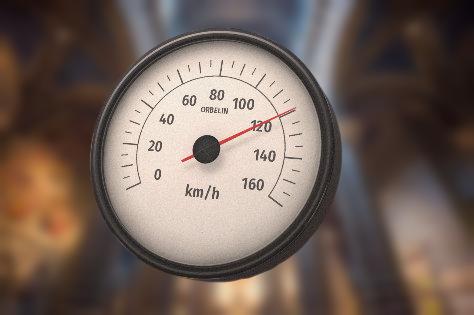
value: **120** km/h
